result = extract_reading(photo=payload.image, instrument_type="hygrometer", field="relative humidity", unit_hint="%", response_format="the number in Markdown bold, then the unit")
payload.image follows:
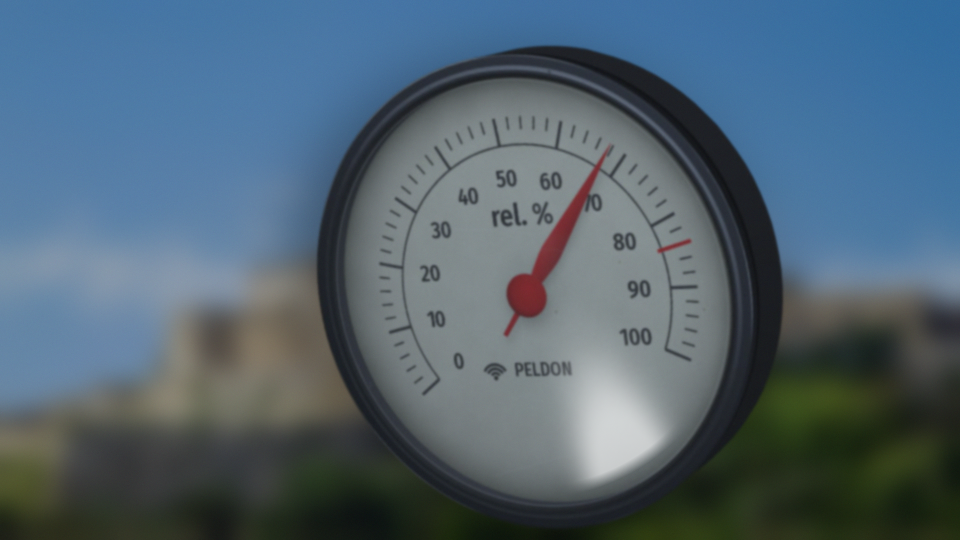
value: **68** %
